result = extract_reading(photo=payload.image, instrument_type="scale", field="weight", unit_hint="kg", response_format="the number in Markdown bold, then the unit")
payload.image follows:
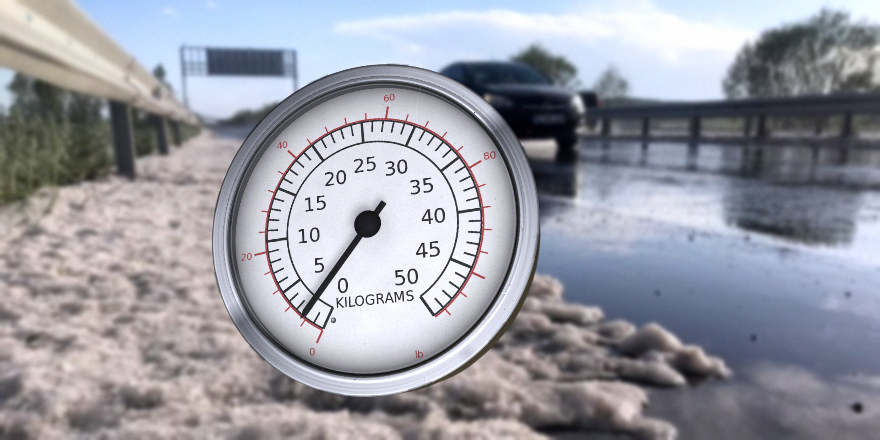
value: **2** kg
